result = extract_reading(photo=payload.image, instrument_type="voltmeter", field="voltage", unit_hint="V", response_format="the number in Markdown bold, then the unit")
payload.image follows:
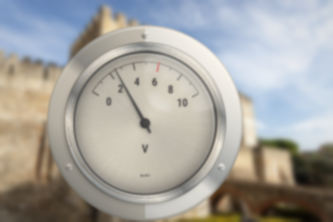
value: **2.5** V
